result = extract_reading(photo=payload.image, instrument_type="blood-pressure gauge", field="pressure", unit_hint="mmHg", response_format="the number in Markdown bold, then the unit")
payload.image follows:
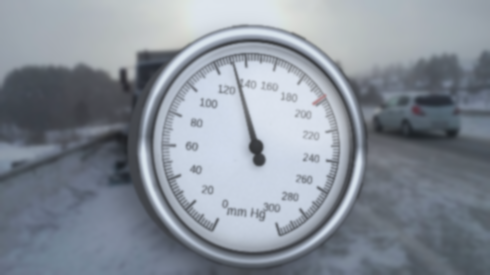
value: **130** mmHg
